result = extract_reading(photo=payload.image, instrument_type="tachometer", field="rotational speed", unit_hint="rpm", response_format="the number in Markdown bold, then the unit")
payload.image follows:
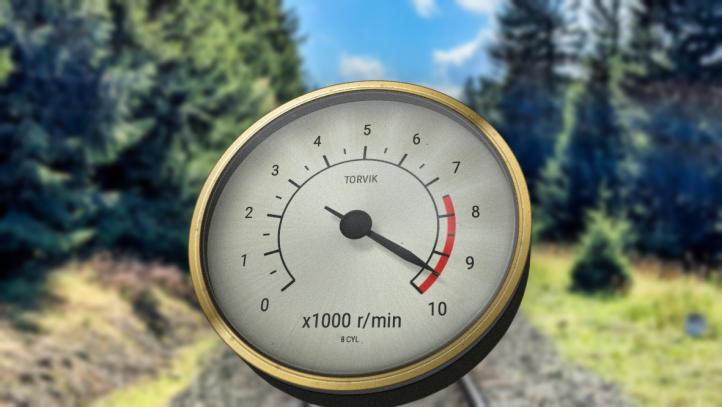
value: **9500** rpm
